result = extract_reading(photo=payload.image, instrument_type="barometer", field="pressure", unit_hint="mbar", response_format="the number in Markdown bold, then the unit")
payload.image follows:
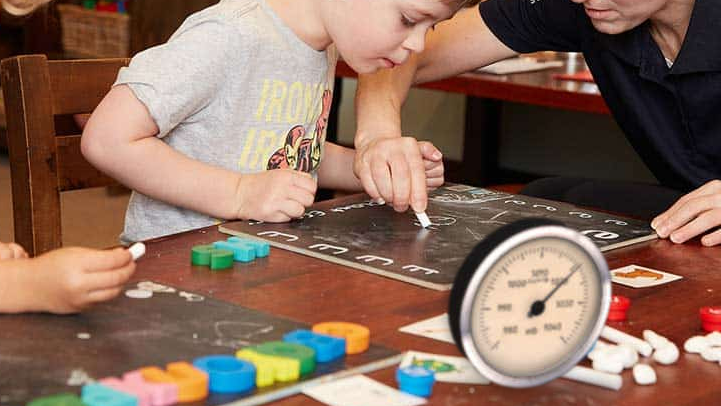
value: **1020** mbar
